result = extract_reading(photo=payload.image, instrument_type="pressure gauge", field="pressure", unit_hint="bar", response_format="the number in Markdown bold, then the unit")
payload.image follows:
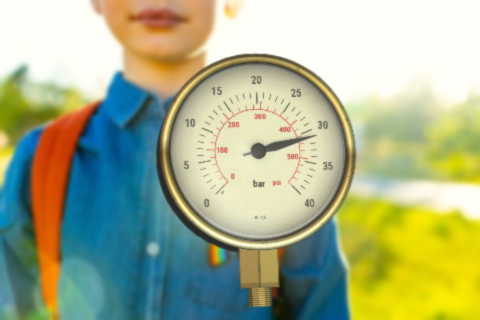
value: **31** bar
